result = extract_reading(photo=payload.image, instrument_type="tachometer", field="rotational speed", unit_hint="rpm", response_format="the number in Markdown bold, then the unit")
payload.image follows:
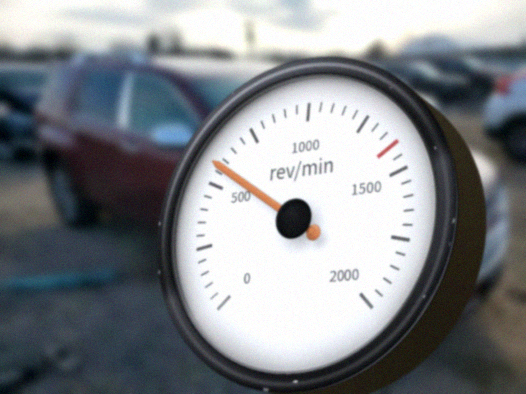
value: **575** rpm
